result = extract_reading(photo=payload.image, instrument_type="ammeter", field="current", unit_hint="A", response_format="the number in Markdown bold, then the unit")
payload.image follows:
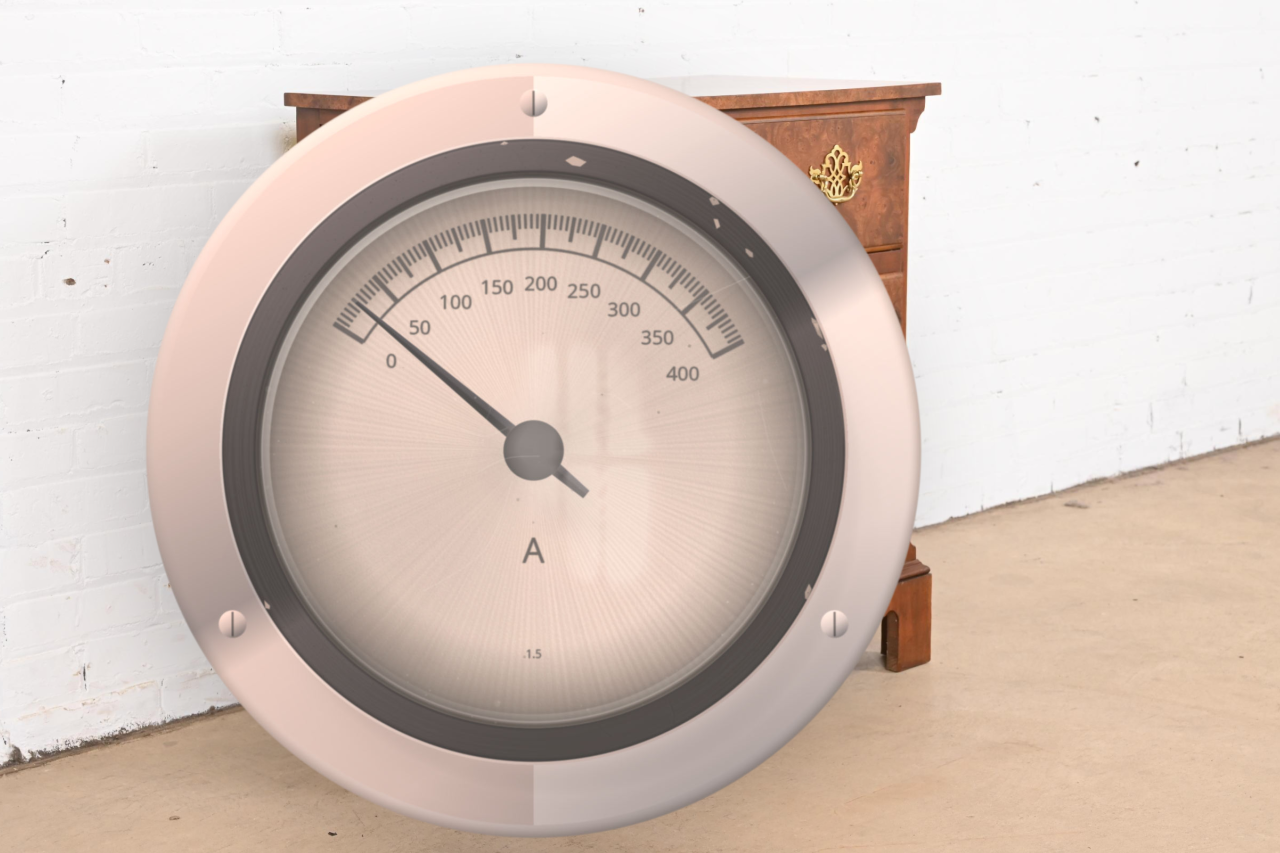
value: **25** A
